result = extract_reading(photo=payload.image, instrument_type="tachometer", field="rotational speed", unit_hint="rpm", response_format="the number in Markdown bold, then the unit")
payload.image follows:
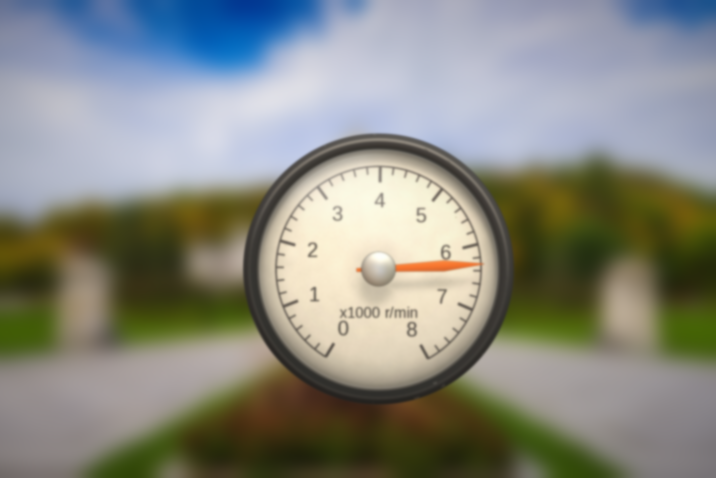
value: **6300** rpm
